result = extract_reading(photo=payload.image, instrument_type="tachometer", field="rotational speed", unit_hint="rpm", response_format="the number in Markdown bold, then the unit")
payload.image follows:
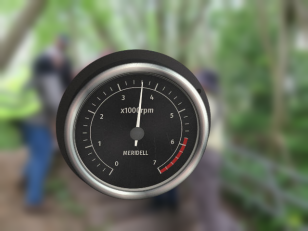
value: **3600** rpm
